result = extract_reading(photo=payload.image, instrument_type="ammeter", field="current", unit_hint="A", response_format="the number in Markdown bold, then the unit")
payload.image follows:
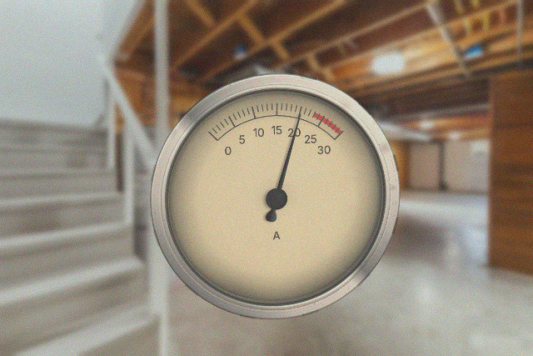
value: **20** A
